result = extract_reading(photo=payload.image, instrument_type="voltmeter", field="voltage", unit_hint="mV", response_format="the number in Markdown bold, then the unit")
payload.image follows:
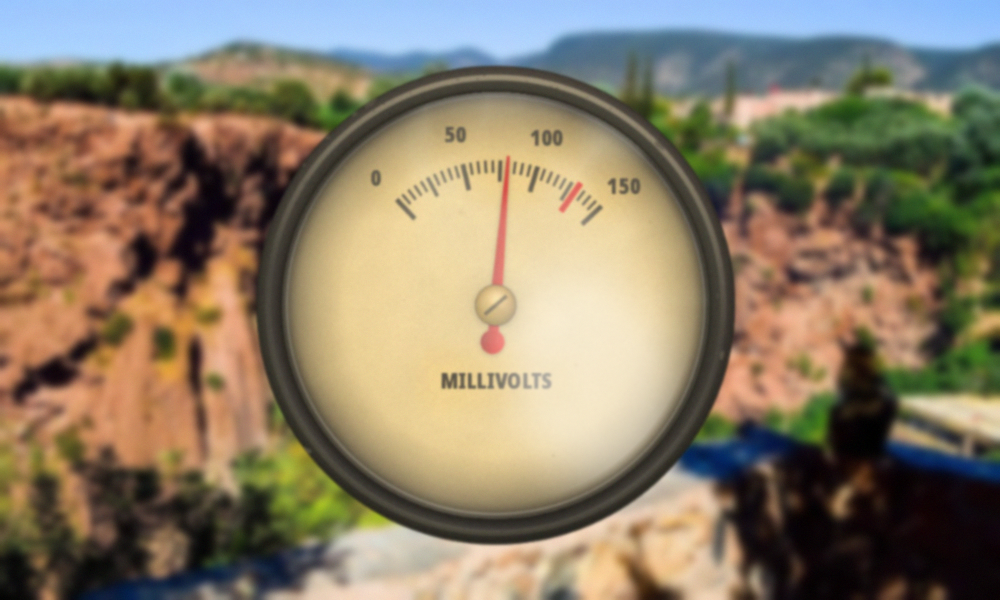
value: **80** mV
